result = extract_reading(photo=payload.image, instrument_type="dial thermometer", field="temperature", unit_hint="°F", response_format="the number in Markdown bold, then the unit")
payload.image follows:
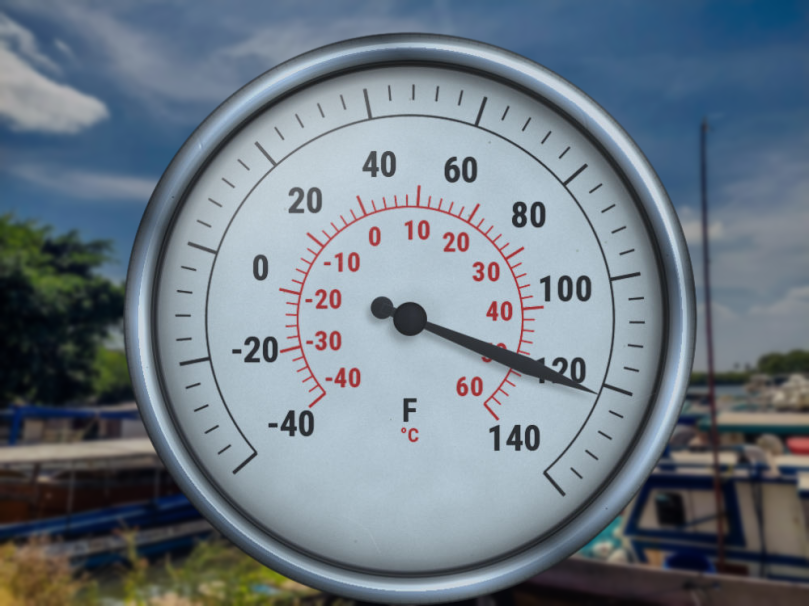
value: **122** °F
